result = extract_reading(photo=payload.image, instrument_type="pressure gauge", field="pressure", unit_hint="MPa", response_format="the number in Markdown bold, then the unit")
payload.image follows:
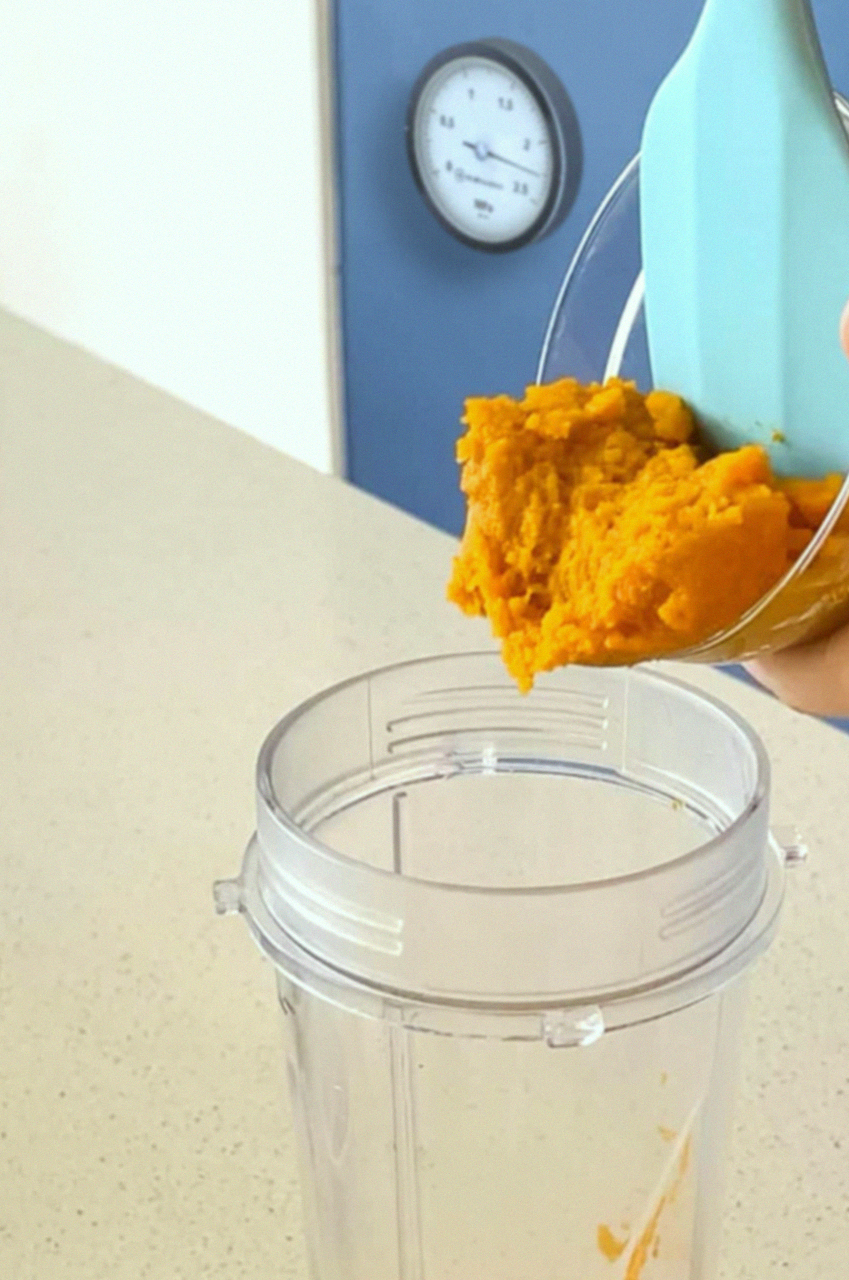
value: **2.25** MPa
